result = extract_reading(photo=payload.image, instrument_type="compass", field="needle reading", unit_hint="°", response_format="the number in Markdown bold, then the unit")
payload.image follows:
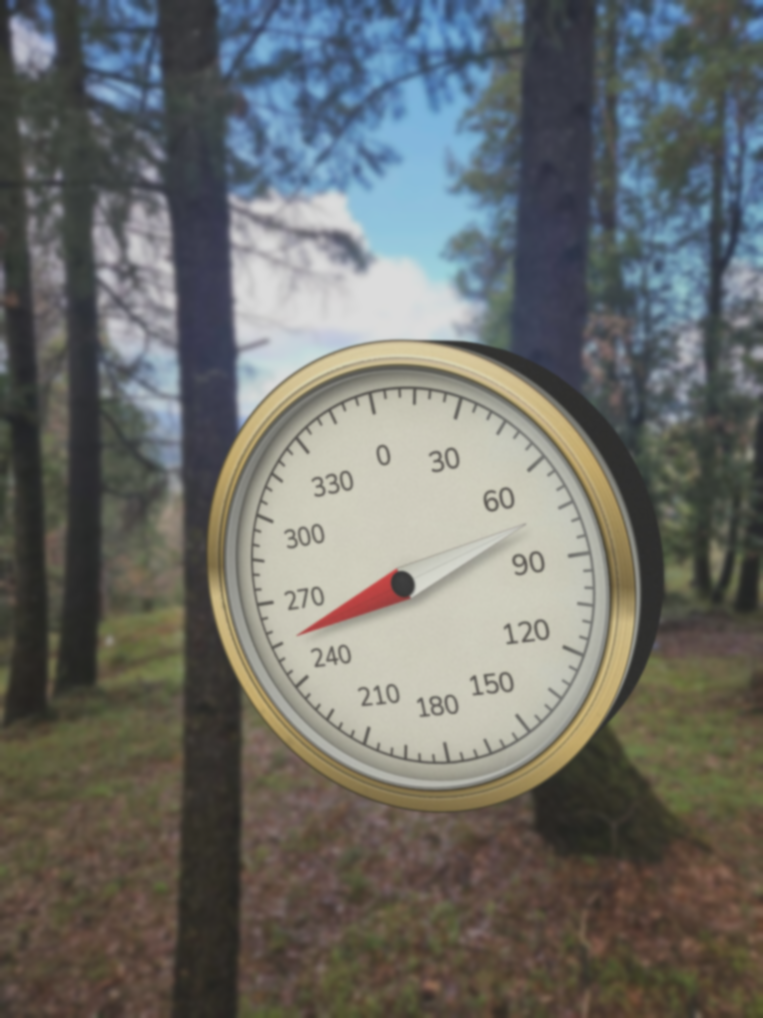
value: **255** °
